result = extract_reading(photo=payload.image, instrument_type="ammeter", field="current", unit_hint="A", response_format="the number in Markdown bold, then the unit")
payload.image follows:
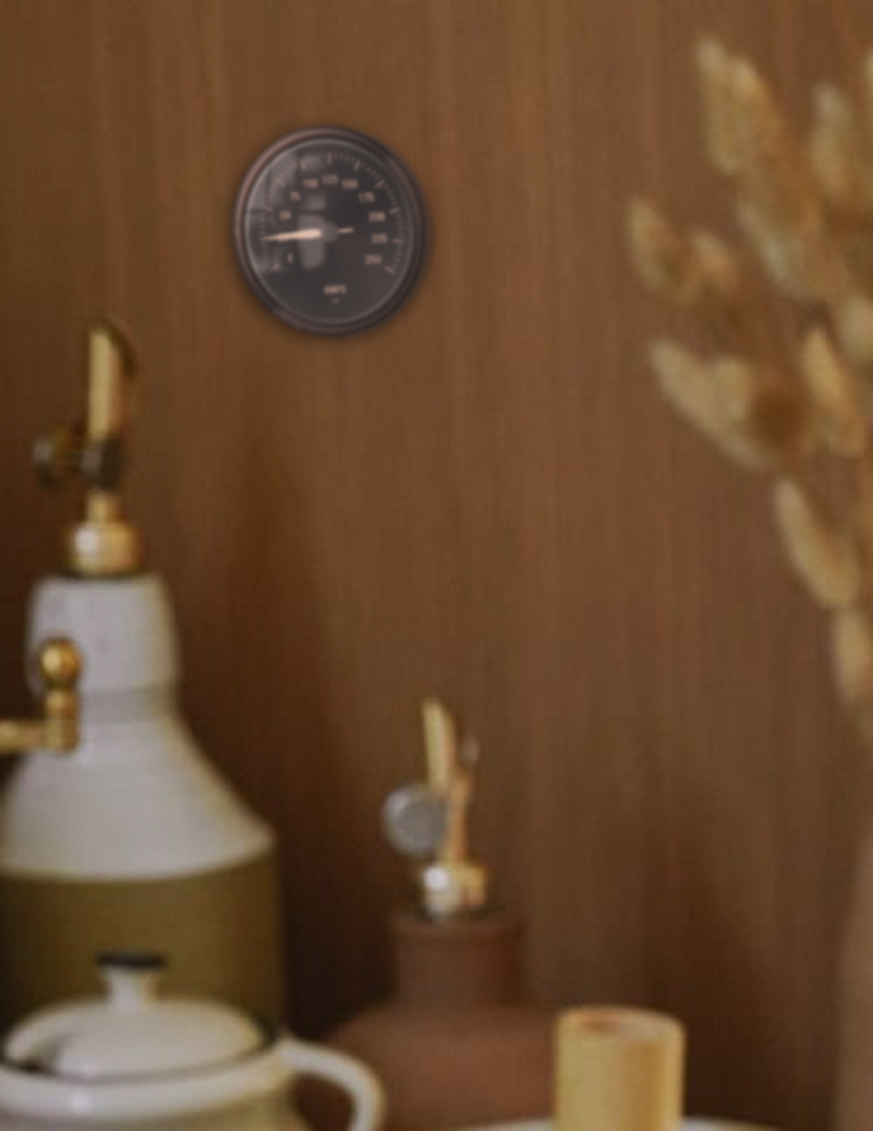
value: **25** A
